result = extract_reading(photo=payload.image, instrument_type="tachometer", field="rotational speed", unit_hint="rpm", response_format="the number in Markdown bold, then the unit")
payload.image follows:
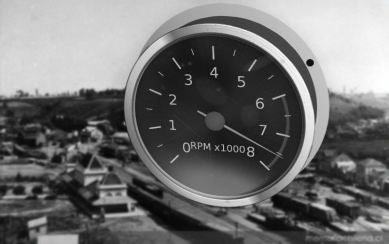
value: **7500** rpm
